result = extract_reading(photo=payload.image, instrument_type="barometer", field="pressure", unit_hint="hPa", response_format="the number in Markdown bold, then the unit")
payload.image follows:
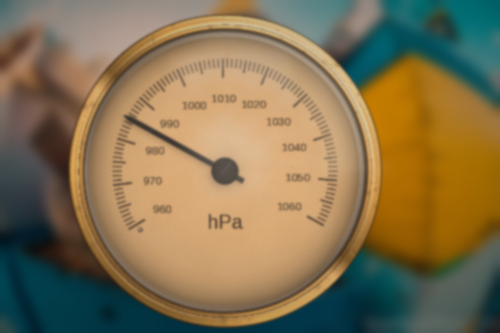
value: **985** hPa
